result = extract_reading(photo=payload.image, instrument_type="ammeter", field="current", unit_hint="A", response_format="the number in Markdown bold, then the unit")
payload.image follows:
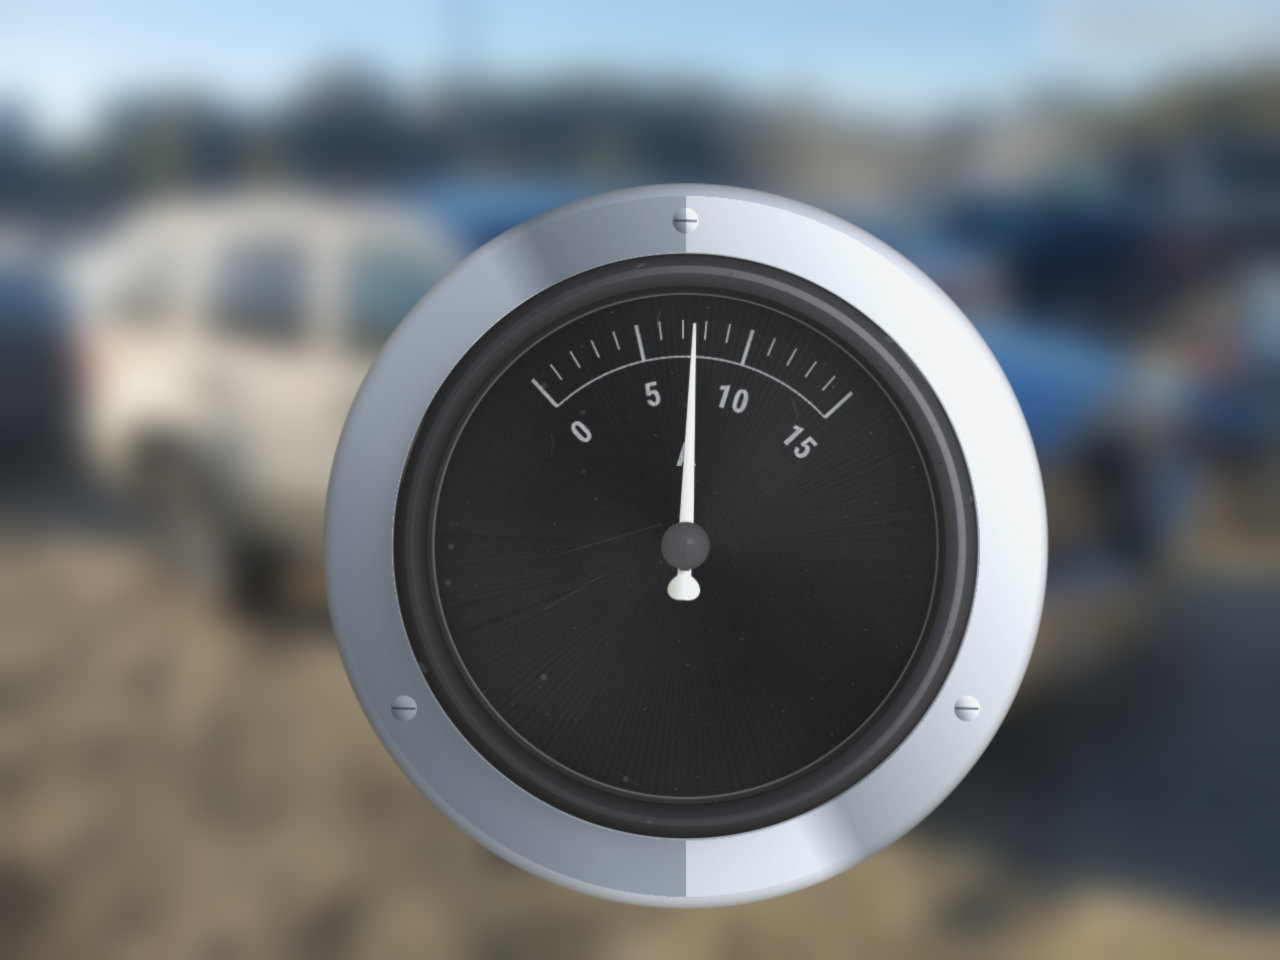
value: **7.5** A
